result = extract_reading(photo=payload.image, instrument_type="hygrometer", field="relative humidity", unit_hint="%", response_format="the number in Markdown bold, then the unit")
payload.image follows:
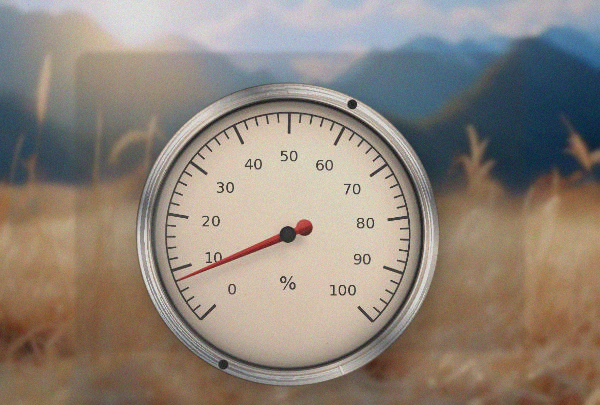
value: **8** %
